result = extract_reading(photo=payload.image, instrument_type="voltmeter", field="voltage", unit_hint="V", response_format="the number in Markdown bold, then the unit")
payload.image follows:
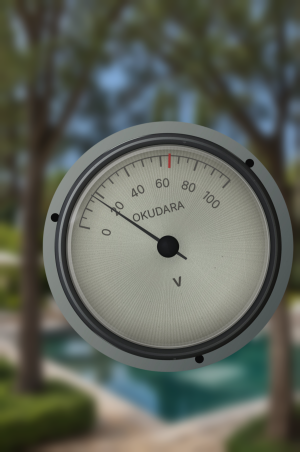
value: **17.5** V
